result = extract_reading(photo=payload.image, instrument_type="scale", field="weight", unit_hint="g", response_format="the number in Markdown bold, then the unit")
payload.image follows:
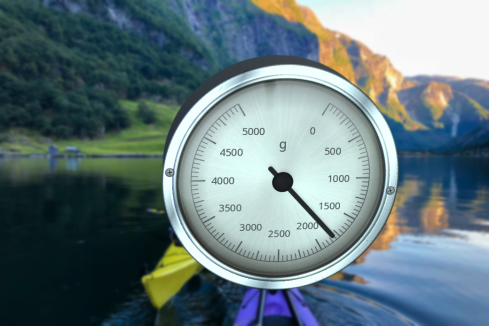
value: **1800** g
